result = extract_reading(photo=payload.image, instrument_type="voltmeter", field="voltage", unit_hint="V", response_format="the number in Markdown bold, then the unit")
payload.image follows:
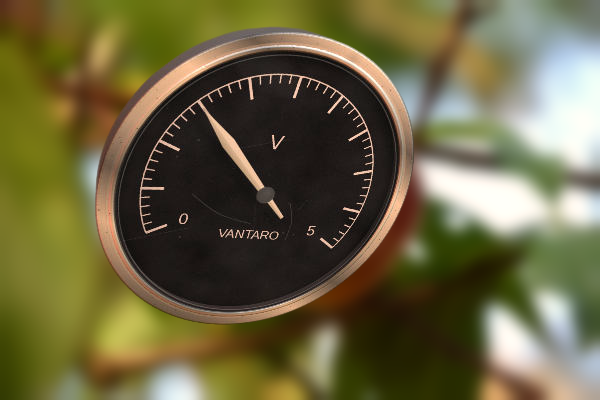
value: **1.5** V
